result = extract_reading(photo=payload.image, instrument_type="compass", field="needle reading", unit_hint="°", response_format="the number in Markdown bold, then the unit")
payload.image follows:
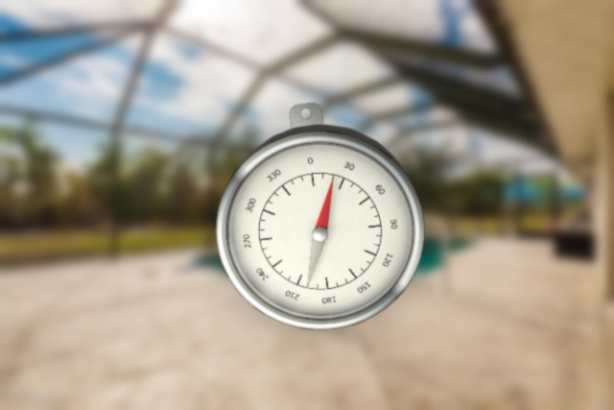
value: **20** °
